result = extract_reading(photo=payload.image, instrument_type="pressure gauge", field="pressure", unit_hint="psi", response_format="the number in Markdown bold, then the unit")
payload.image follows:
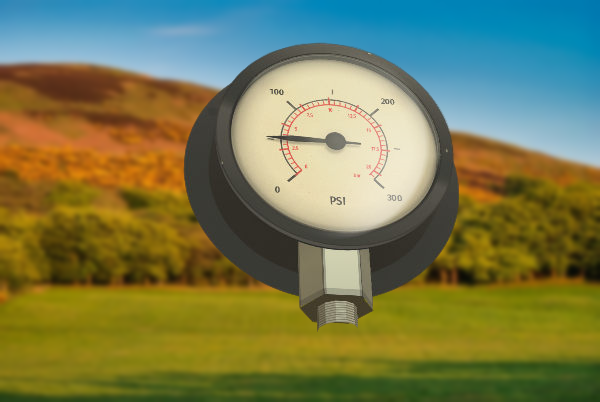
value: **50** psi
